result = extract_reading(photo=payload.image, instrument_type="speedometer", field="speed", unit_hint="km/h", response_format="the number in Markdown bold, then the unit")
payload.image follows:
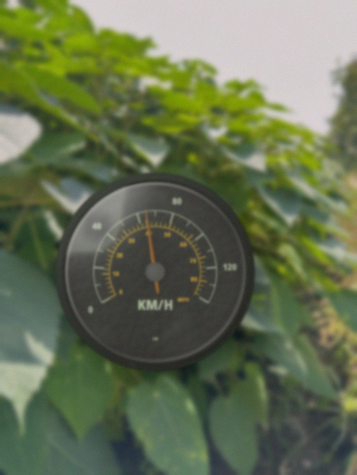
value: **65** km/h
